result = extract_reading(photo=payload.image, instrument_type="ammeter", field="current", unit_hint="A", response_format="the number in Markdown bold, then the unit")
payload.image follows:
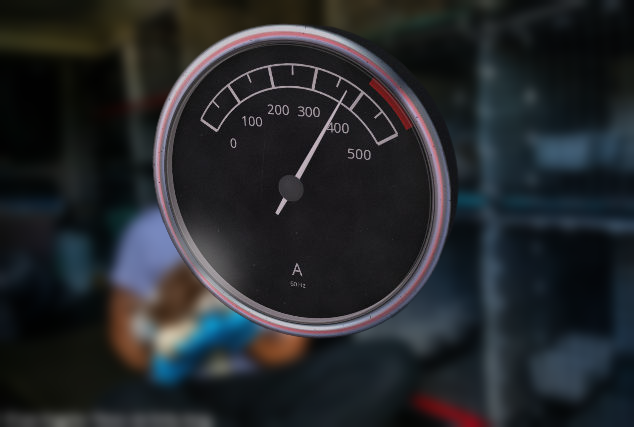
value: **375** A
